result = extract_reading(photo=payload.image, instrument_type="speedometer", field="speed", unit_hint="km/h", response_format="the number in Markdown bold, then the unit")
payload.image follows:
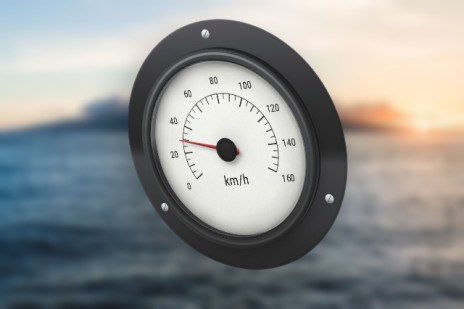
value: **30** km/h
